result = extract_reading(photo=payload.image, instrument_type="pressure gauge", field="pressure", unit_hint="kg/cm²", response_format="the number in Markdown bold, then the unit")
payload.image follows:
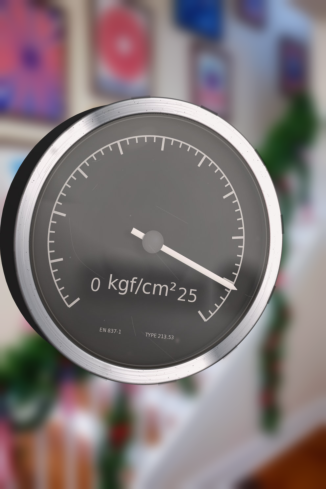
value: **22.75** kg/cm²
